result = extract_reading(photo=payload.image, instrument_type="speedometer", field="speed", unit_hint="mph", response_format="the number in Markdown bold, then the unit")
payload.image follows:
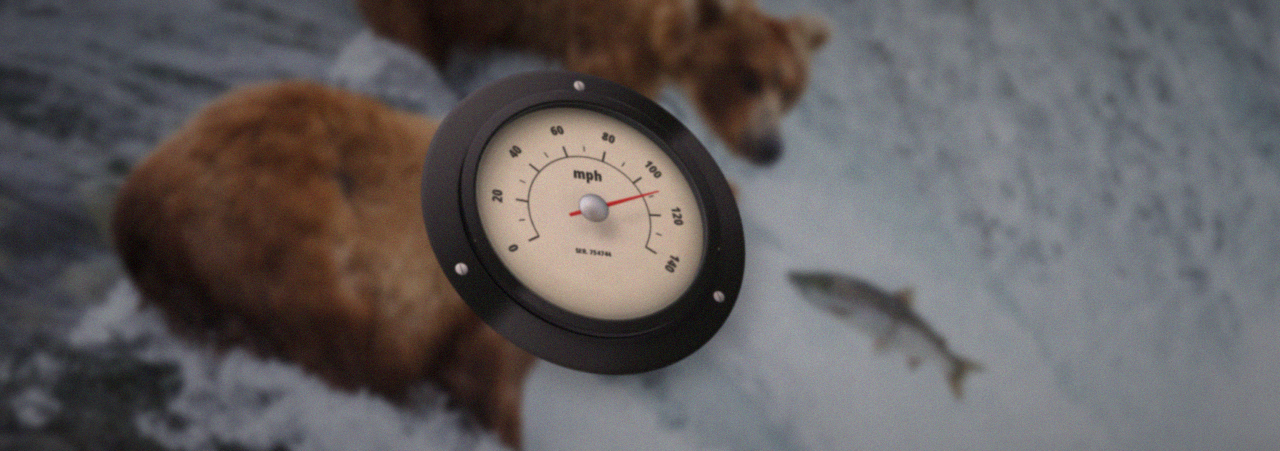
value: **110** mph
